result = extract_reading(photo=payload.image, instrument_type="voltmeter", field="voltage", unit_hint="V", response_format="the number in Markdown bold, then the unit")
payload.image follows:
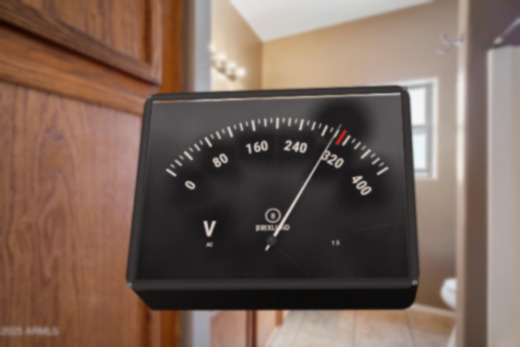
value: **300** V
